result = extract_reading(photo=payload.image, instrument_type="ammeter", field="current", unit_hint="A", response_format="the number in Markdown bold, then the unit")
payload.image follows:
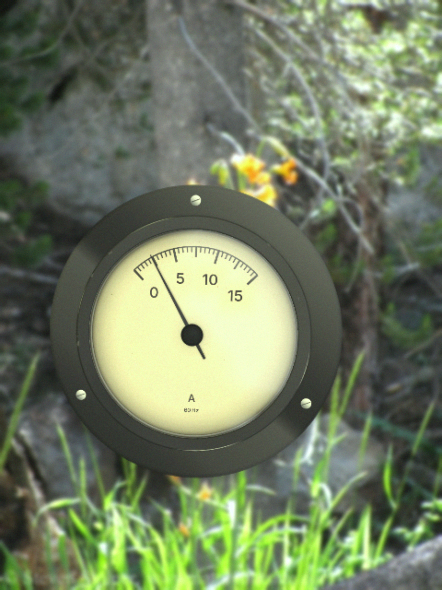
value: **2.5** A
